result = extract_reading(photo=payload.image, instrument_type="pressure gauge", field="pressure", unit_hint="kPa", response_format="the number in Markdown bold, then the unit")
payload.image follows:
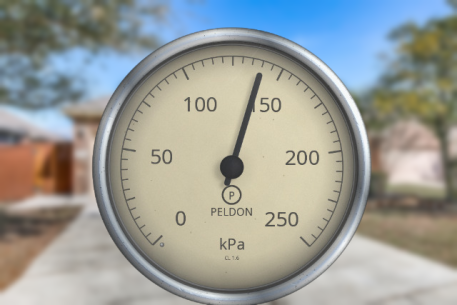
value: **140** kPa
